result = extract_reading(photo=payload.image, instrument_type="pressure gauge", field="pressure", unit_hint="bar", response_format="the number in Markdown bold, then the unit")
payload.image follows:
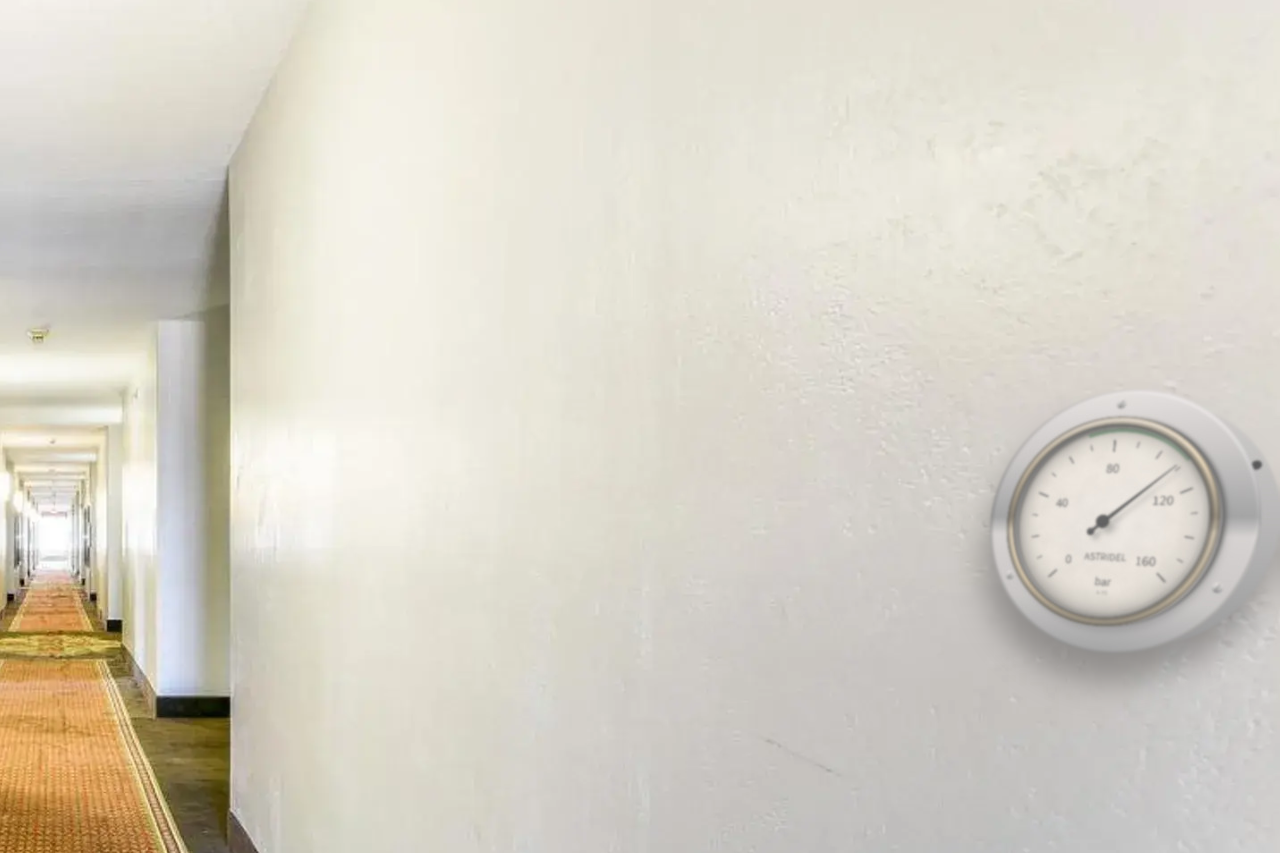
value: **110** bar
